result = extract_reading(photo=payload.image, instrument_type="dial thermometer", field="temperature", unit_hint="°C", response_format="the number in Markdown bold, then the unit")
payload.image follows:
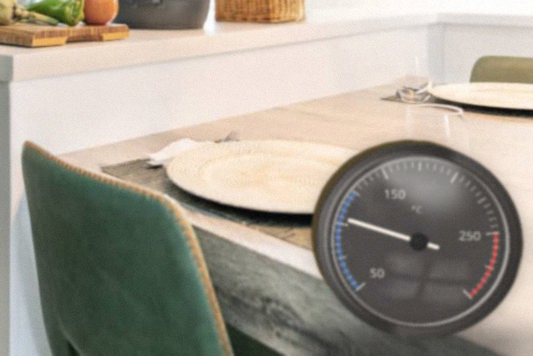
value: **105** °C
